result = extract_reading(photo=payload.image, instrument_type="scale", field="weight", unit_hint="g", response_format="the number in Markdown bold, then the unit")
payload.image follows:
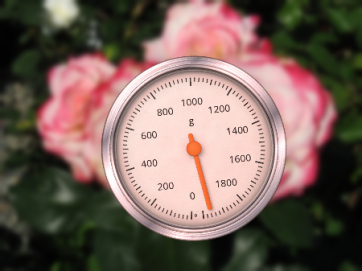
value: **1960** g
